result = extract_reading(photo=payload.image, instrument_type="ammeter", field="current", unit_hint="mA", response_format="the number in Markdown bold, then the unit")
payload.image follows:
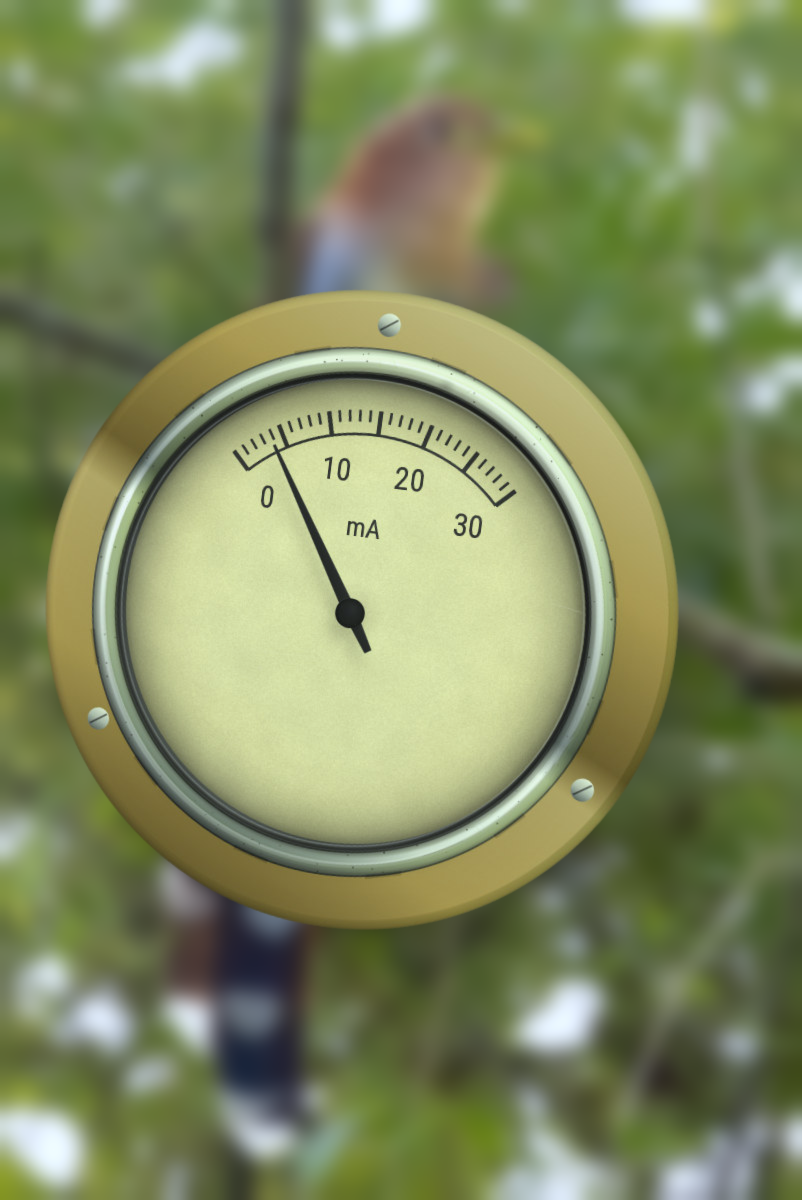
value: **4** mA
